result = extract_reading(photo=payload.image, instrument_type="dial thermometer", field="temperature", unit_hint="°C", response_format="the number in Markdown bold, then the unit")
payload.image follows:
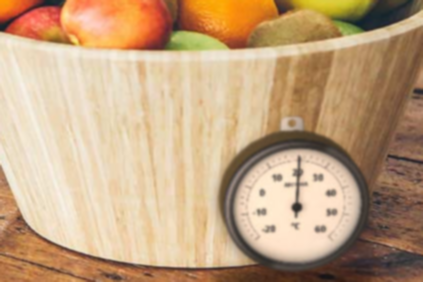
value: **20** °C
